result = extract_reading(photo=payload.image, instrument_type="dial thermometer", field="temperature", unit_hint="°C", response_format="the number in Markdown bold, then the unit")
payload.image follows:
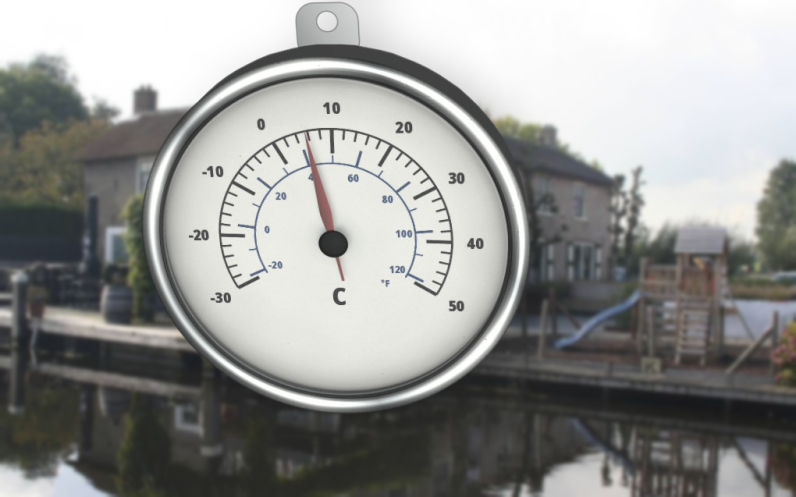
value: **6** °C
